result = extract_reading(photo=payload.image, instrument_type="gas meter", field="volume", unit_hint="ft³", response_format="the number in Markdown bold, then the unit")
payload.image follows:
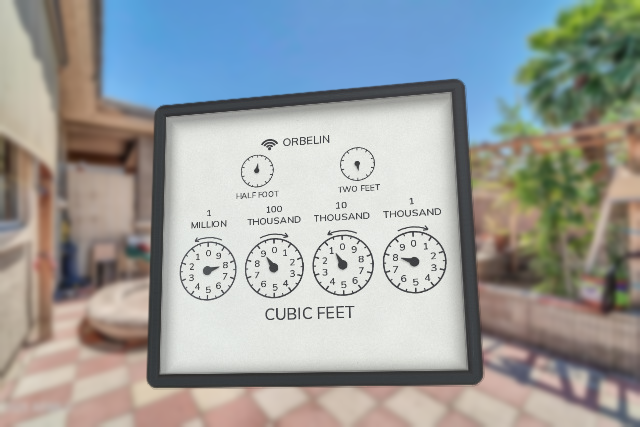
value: **790800** ft³
